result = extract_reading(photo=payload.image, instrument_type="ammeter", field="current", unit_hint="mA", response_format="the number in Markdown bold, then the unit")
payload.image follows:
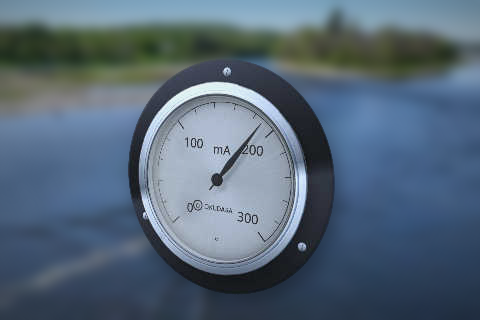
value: **190** mA
